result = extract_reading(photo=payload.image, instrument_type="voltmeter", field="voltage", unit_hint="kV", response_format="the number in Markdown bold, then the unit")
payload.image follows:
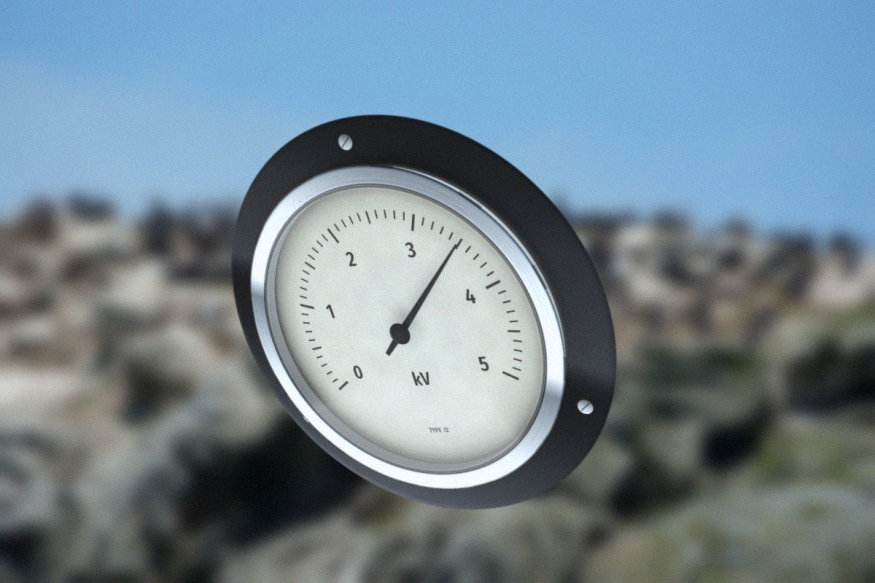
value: **3.5** kV
